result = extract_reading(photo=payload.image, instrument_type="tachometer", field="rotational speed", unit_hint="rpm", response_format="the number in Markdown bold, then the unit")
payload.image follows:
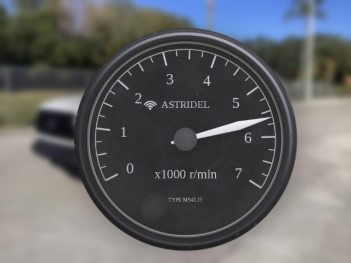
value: **5625** rpm
